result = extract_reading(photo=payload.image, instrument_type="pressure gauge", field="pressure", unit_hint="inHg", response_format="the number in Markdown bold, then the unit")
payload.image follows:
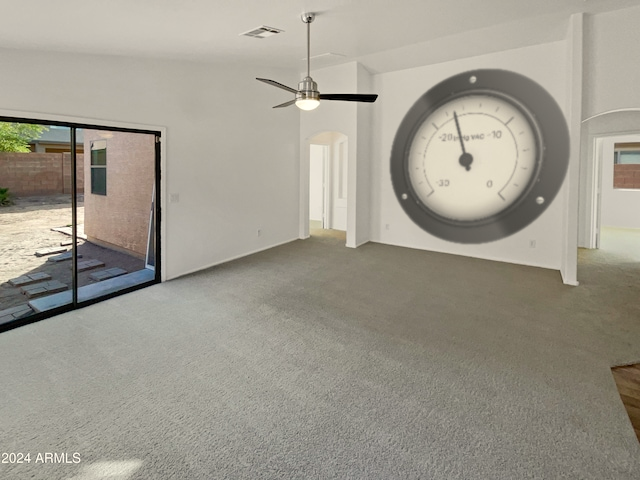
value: **-17** inHg
